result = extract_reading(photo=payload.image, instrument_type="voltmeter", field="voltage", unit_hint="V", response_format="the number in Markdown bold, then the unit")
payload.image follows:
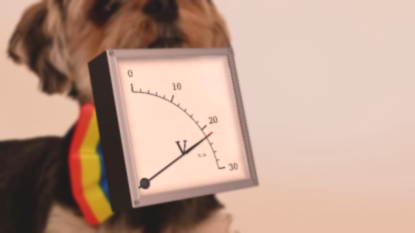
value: **22** V
